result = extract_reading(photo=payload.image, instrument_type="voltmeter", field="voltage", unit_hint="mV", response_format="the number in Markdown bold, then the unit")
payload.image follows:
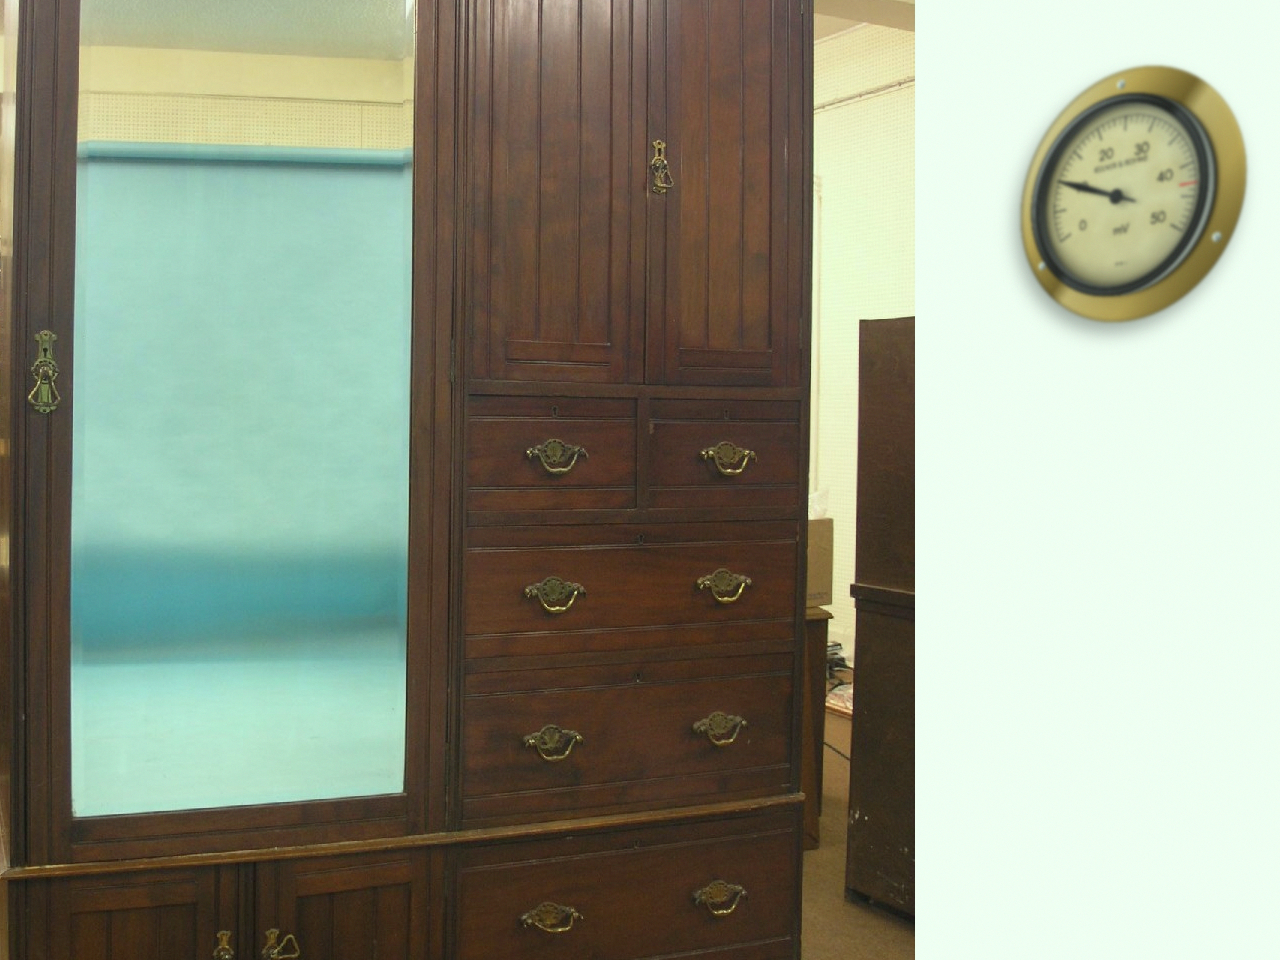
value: **10** mV
